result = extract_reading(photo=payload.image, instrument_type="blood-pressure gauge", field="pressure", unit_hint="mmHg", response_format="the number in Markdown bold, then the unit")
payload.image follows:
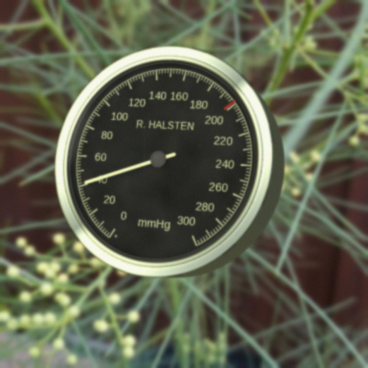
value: **40** mmHg
